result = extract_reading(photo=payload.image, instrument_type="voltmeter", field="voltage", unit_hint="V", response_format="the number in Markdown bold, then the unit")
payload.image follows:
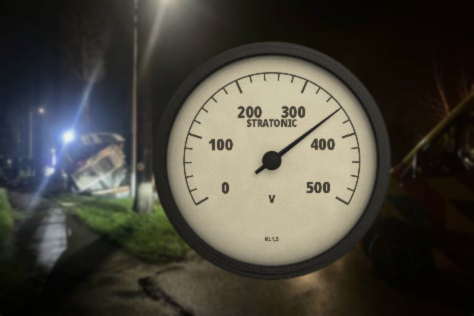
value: **360** V
